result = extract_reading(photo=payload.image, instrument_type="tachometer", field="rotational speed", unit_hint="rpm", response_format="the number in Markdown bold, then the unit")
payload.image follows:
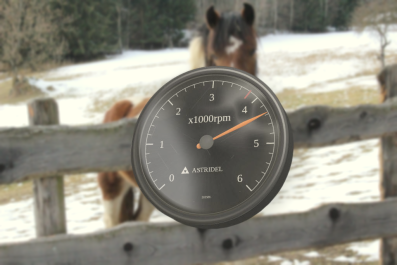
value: **4400** rpm
